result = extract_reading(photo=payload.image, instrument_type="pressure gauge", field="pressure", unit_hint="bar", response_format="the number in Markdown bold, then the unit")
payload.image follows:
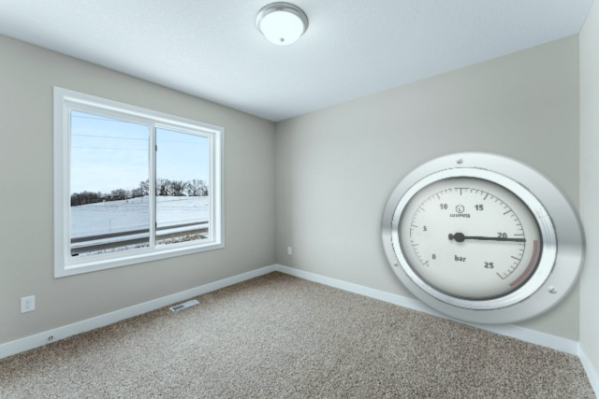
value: **20.5** bar
